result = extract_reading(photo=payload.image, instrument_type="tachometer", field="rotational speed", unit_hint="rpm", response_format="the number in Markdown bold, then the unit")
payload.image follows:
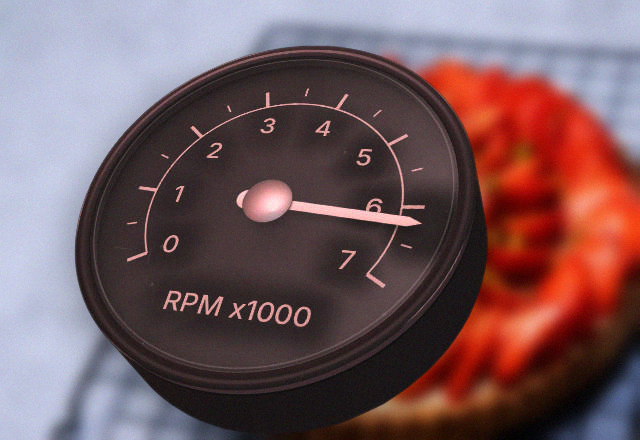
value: **6250** rpm
